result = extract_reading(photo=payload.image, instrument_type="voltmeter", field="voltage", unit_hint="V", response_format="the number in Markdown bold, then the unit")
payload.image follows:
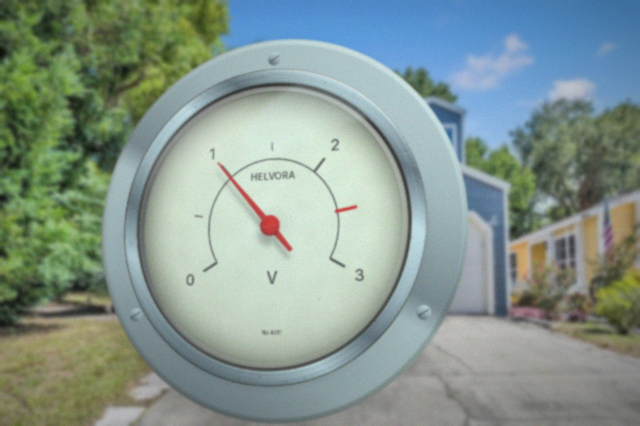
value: **1** V
